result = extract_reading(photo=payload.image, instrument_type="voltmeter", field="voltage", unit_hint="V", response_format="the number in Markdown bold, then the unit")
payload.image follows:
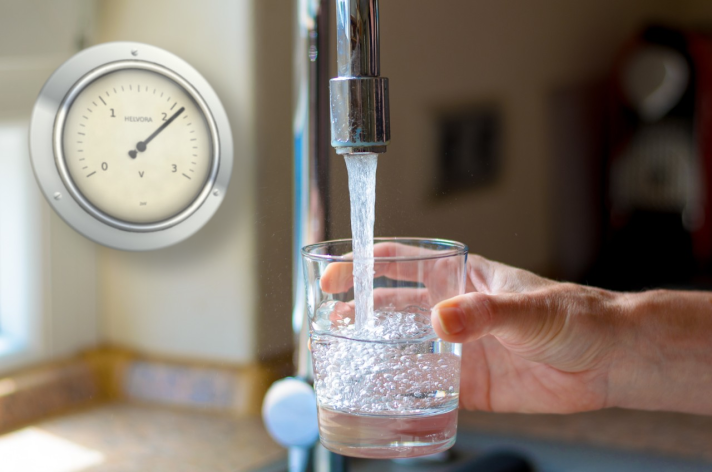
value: **2.1** V
